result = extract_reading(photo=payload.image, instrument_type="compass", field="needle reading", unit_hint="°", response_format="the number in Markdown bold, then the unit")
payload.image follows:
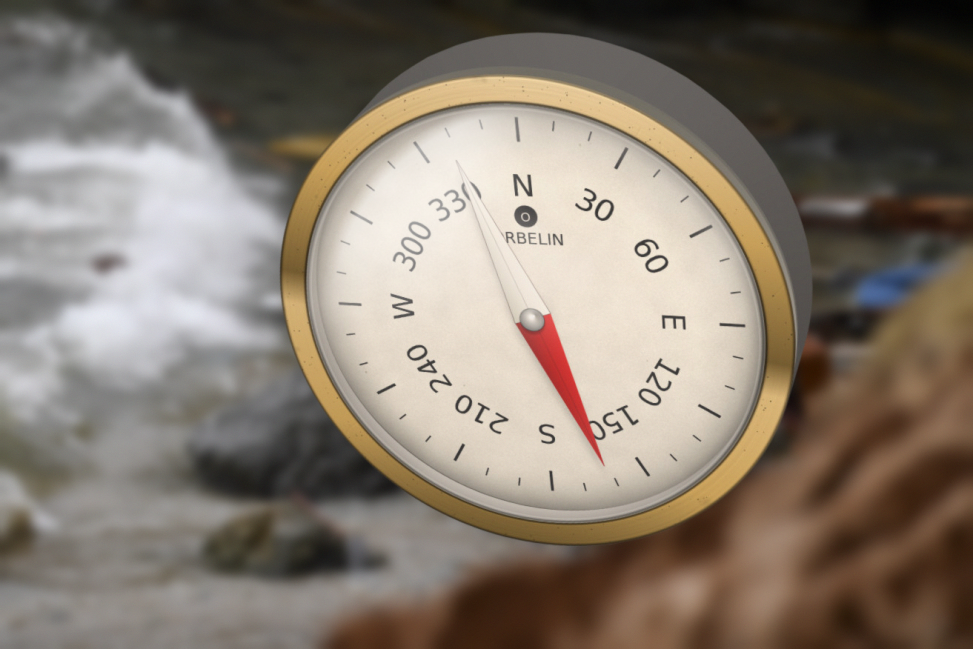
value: **160** °
